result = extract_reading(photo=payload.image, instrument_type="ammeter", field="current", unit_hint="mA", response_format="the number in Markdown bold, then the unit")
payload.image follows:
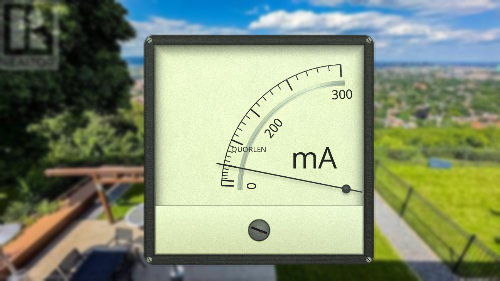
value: **100** mA
